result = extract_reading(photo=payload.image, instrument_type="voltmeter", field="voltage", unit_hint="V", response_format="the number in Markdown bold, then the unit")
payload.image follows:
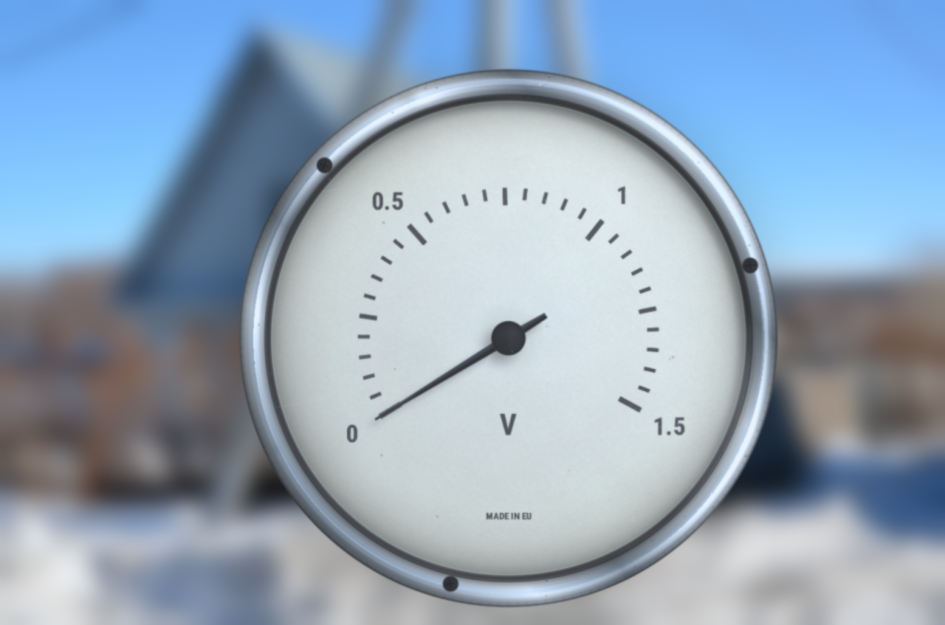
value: **0** V
